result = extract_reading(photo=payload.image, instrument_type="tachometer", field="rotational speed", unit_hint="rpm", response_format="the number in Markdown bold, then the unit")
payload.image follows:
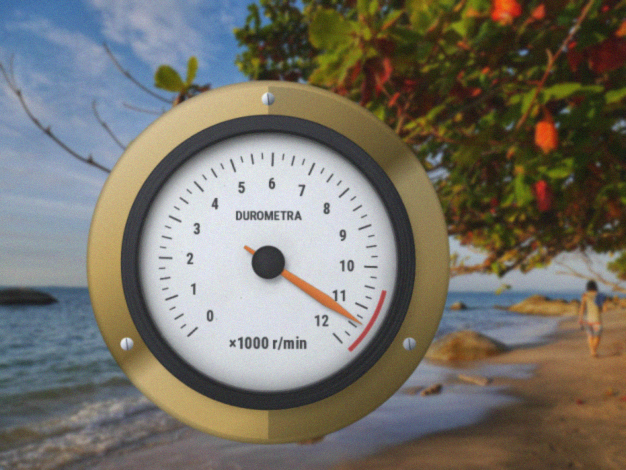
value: **11375** rpm
